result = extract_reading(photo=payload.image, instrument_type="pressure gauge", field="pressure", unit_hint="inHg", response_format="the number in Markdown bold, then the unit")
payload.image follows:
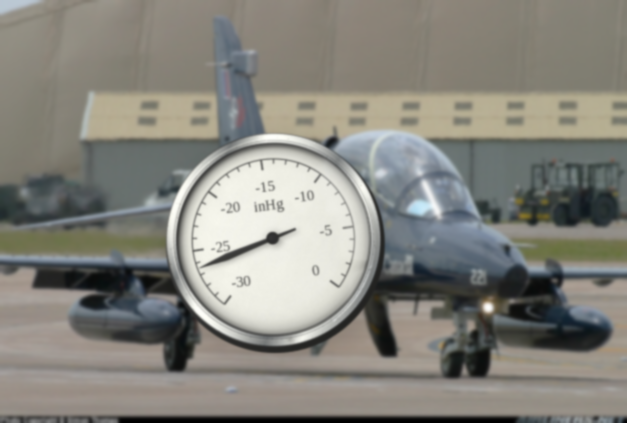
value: **-26.5** inHg
